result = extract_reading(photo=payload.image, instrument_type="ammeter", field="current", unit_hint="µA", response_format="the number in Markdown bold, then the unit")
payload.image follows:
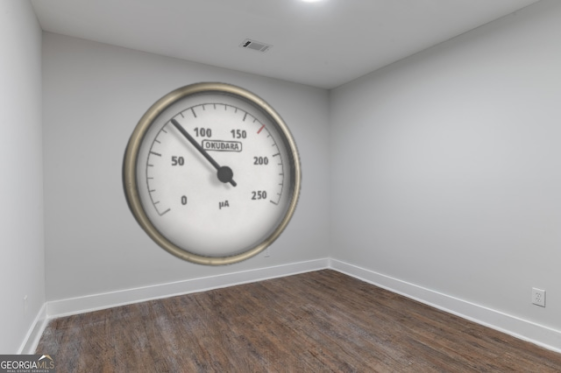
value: **80** µA
